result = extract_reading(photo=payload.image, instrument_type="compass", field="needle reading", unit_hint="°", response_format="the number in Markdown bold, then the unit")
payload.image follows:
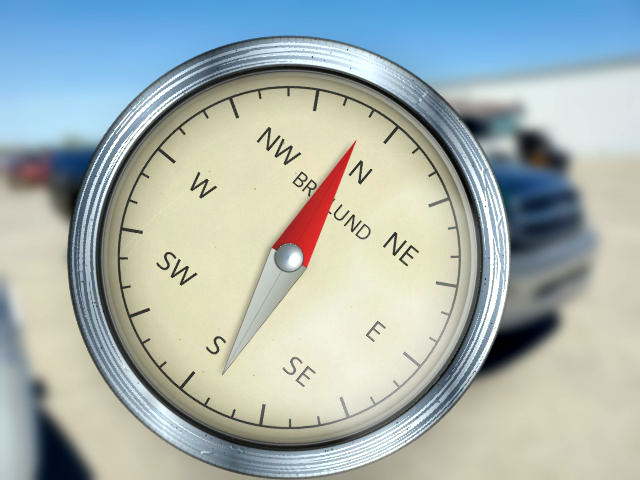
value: **350** °
